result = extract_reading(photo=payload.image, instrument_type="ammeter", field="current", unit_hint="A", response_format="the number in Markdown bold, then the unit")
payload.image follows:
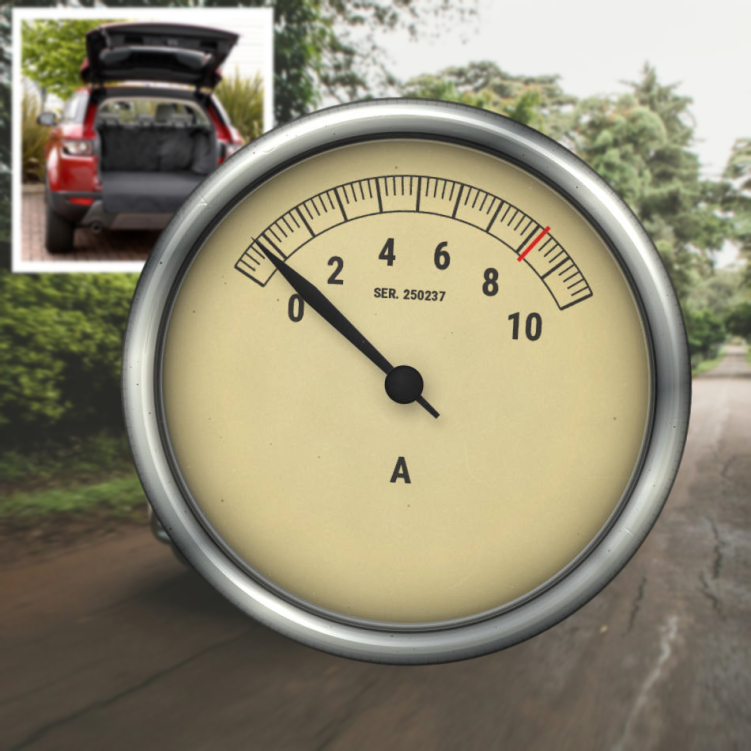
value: **0.8** A
